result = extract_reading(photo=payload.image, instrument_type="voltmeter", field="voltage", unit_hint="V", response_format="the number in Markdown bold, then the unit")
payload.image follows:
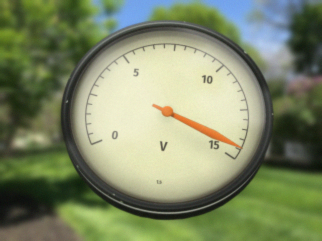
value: **14.5** V
